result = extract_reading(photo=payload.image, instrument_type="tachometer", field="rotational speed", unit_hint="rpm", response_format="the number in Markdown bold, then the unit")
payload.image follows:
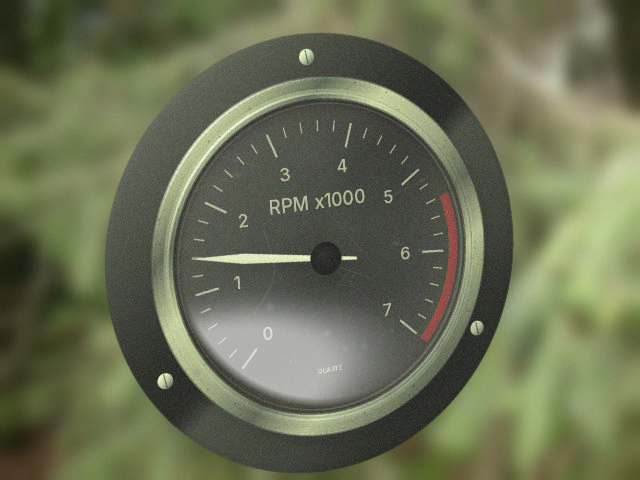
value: **1400** rpm
